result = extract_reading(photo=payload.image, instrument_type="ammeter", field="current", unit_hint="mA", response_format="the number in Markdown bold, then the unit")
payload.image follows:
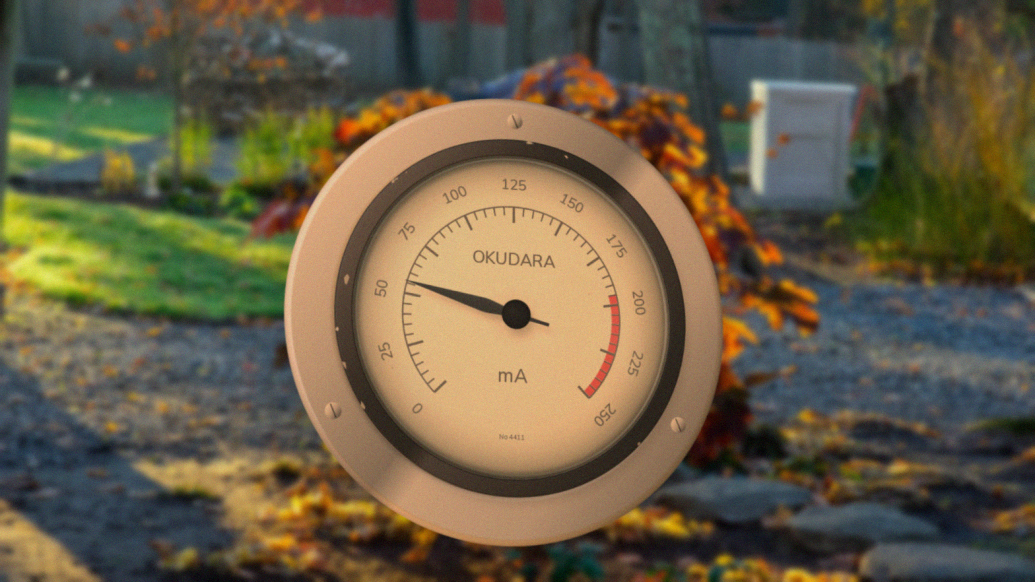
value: **55** mA
